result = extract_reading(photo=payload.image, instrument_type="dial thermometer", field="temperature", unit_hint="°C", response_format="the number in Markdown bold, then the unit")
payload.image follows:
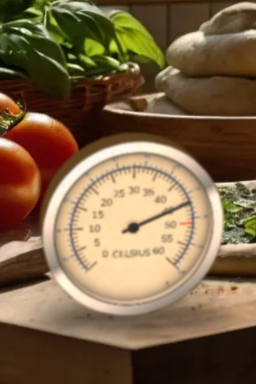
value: **45** °C
